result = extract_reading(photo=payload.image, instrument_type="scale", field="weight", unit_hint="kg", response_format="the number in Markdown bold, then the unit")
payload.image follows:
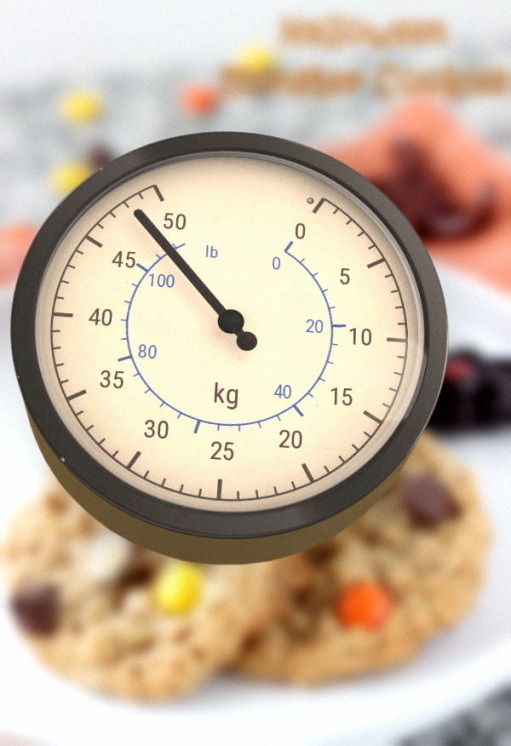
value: **48** kg
